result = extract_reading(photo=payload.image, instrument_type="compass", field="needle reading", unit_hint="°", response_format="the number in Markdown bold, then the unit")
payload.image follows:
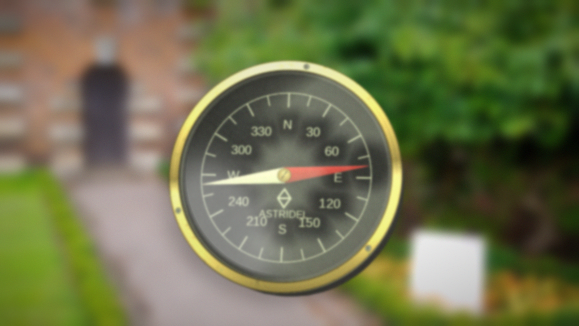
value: **82.5** °
